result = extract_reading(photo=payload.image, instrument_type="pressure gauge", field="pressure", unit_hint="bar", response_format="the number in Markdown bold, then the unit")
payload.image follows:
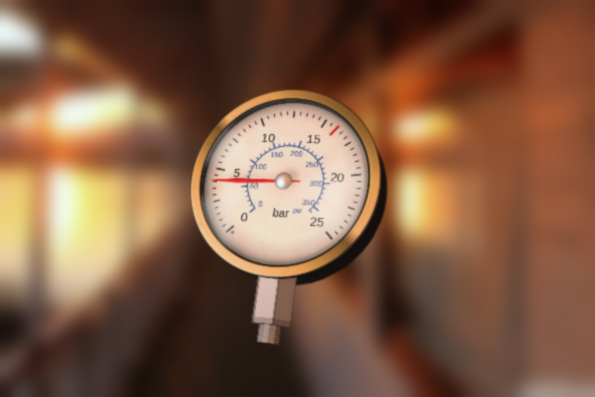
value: **4** bar
